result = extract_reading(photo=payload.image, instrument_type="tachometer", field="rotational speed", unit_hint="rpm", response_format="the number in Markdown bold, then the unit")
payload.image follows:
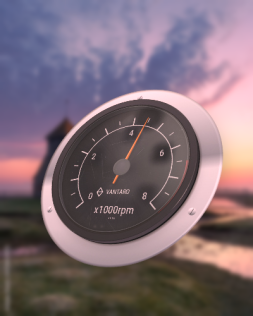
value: **4500** rpm
